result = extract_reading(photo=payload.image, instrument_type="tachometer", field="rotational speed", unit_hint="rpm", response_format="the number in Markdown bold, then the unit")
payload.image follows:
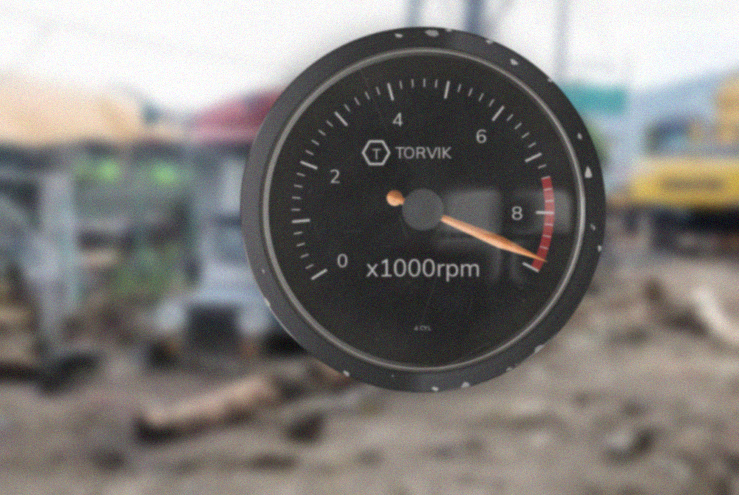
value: **8800** rpm
